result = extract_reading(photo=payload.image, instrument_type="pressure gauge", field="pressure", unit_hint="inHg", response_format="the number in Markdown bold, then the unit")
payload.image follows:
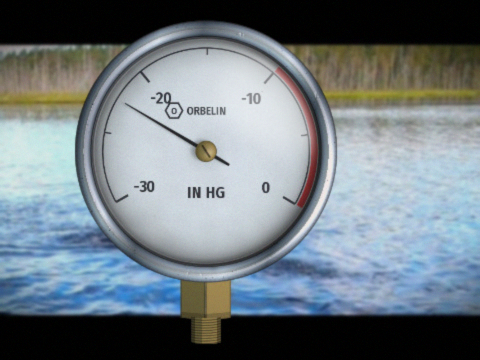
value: **-22.5** inHg
